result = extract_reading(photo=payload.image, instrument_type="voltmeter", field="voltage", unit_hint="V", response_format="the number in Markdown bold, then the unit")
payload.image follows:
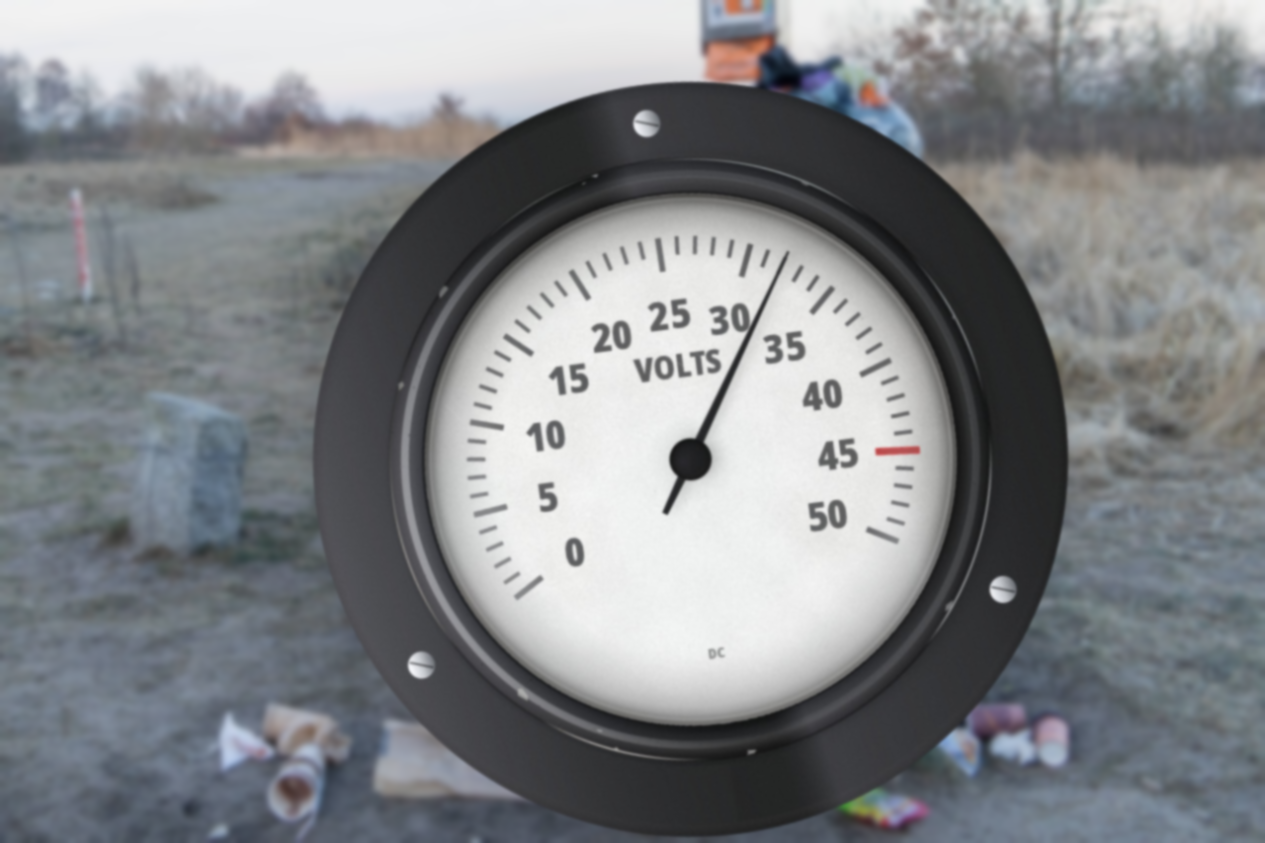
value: **32** V
